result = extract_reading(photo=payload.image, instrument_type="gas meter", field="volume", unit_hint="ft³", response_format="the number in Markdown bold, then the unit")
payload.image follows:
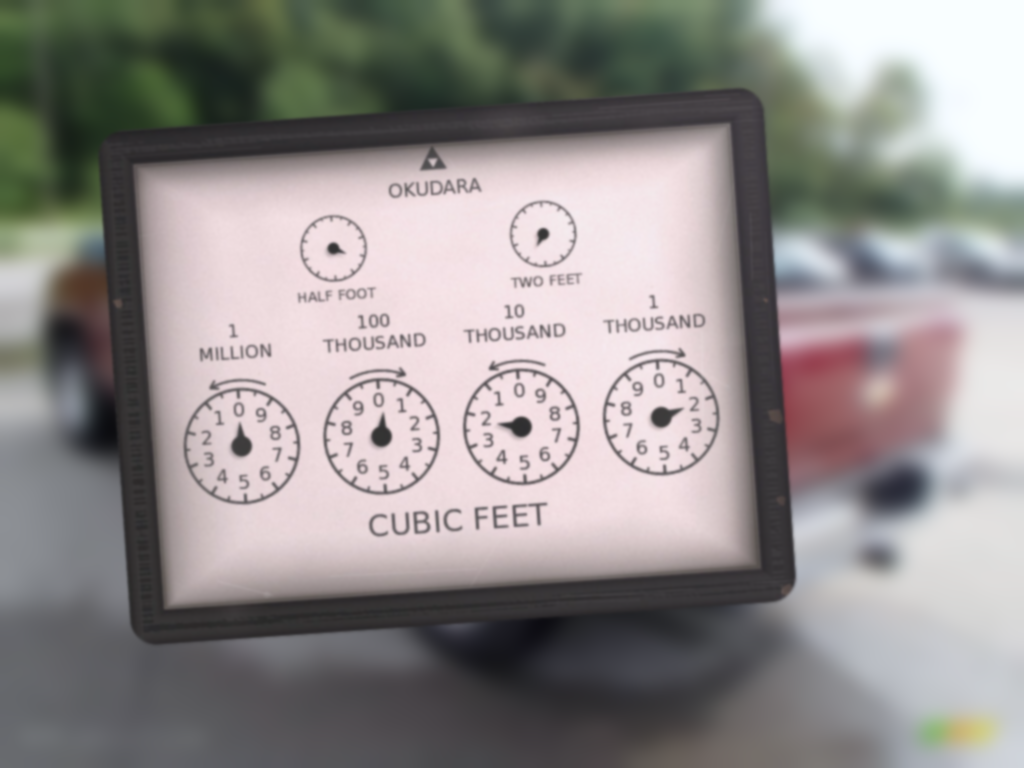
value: **2200** ft³
